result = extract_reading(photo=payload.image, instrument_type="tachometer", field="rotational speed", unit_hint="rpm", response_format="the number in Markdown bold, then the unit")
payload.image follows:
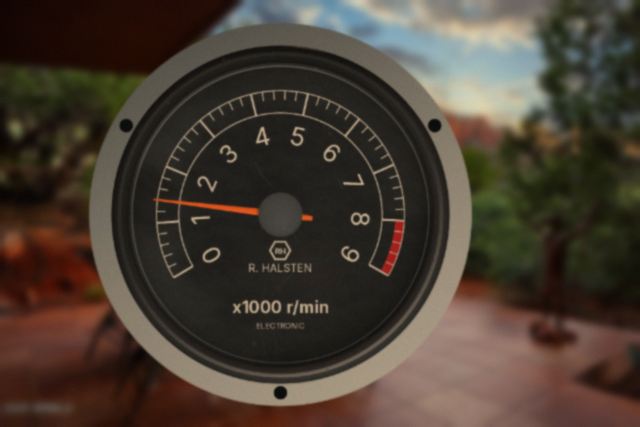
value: **1400** rpm
